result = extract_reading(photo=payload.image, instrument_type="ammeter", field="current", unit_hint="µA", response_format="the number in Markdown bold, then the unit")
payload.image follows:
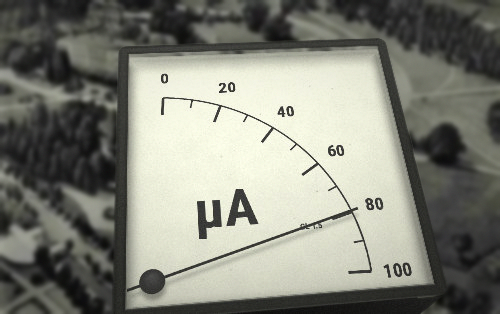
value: **80** µA
